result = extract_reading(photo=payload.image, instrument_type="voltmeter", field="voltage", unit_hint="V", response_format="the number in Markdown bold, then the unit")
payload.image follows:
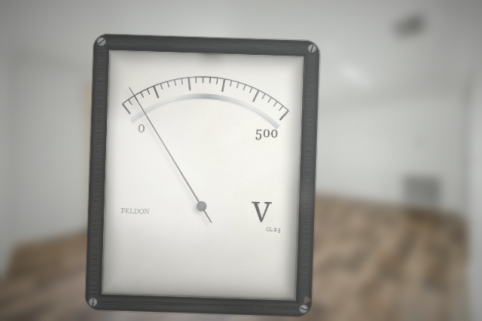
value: **40** V
